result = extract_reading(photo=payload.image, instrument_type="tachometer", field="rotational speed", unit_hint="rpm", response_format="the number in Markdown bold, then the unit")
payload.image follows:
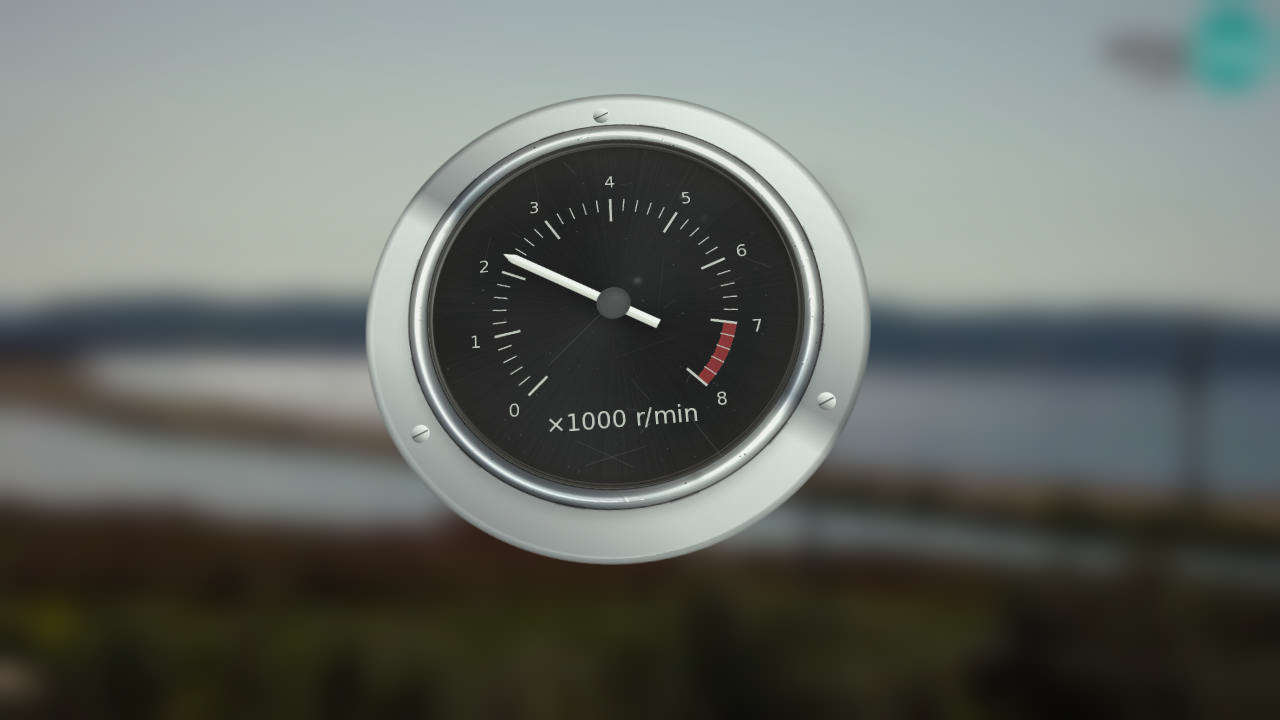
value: **2200** rpm
